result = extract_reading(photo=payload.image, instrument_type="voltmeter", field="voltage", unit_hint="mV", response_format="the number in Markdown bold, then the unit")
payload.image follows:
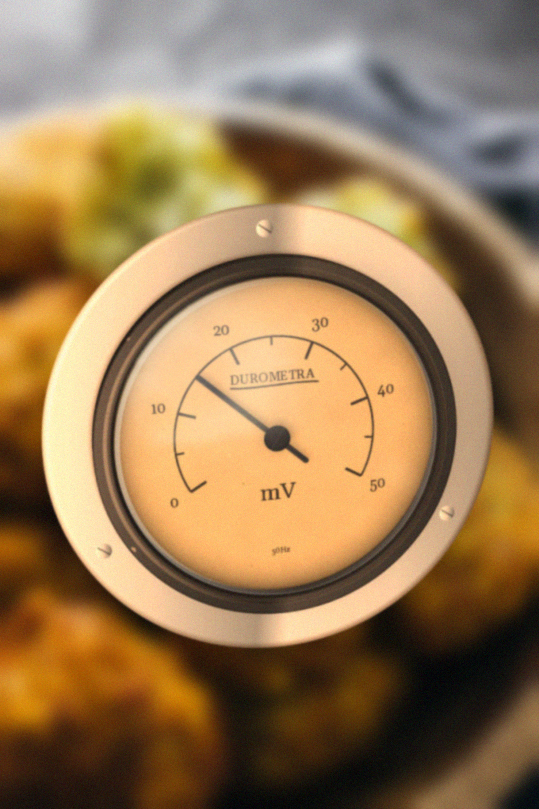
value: **15** mV
